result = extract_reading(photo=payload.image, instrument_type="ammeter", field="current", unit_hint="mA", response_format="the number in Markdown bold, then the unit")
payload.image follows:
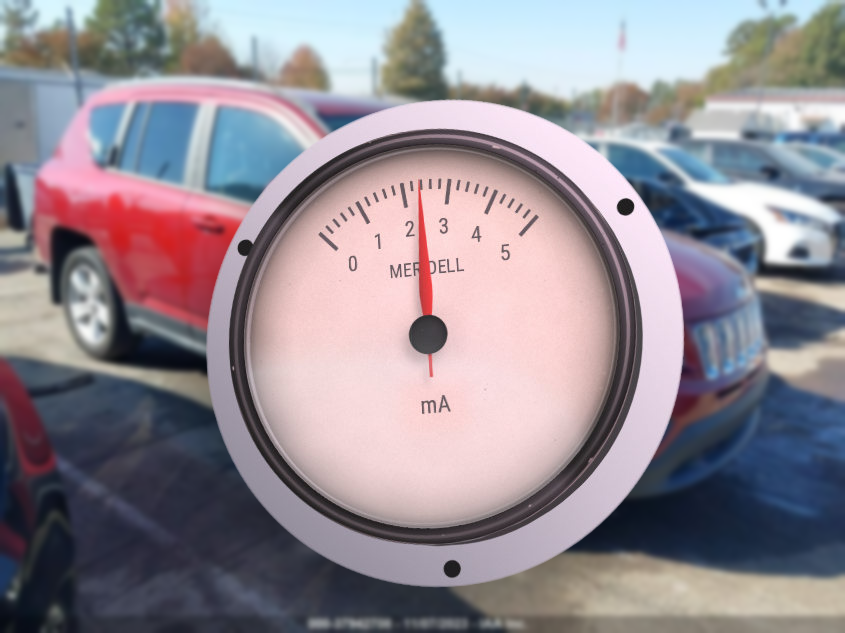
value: **2.4** mA
